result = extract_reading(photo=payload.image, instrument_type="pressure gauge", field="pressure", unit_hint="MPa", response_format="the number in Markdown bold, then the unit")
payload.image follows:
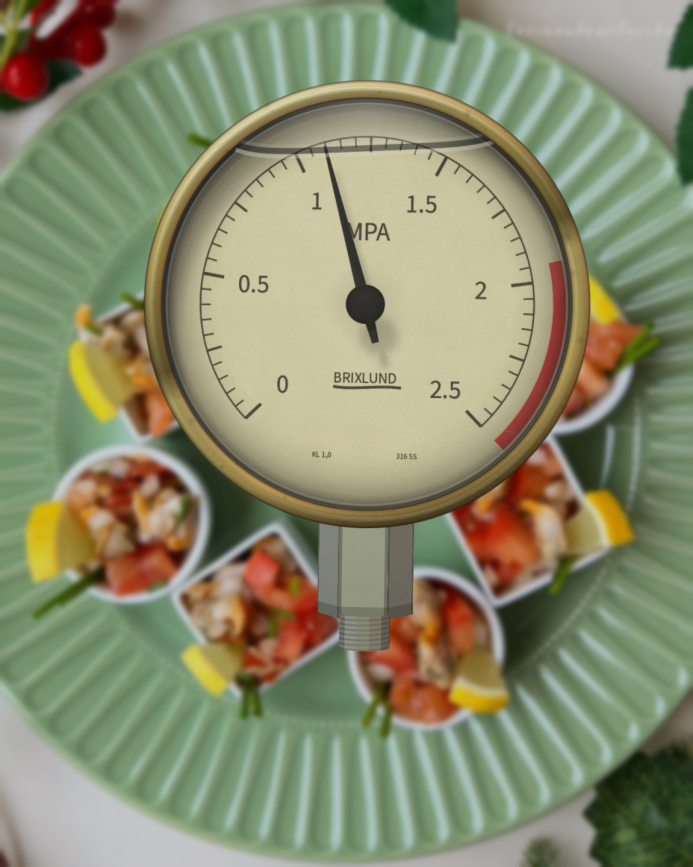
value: **1.1** MPa
